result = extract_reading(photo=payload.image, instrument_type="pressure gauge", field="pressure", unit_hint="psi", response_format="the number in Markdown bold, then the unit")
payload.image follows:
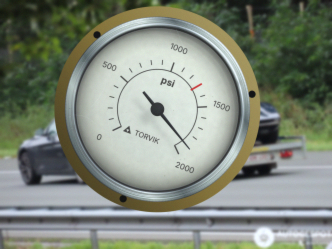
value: **1900** psi
